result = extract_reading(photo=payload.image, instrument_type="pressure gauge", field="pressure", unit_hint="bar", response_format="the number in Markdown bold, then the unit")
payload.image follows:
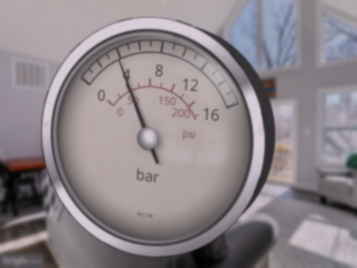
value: **4** bar
